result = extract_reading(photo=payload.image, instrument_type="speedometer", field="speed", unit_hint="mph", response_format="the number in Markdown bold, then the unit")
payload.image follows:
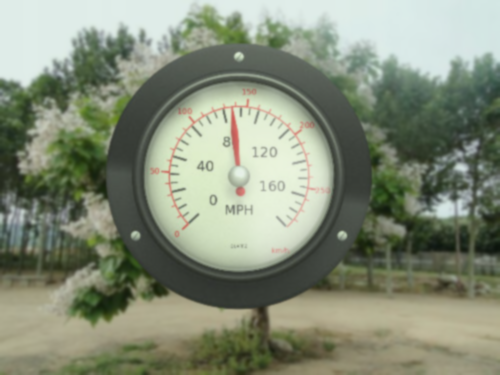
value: **85** mph
